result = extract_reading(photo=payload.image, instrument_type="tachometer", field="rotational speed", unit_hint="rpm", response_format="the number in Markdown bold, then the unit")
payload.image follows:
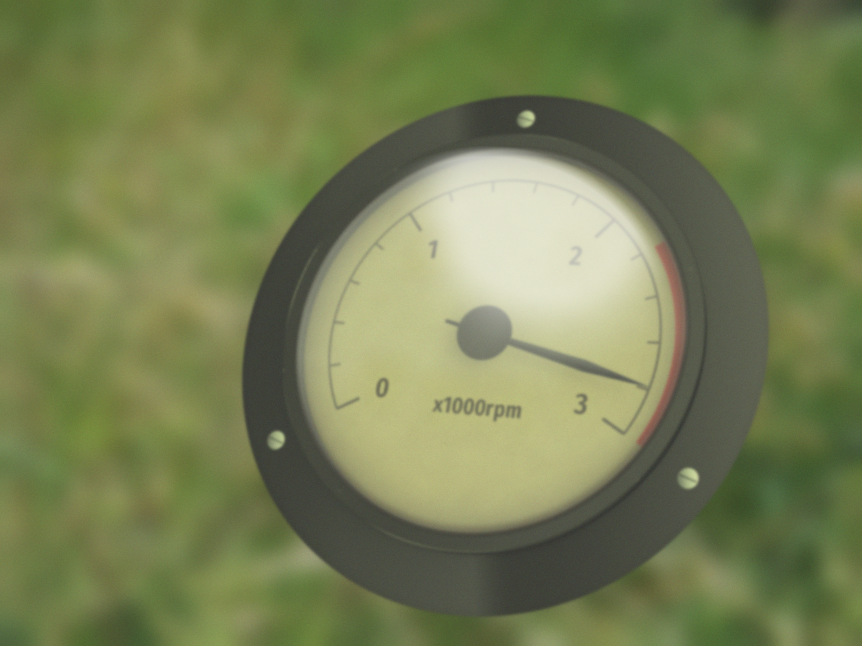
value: **2800** rpm
